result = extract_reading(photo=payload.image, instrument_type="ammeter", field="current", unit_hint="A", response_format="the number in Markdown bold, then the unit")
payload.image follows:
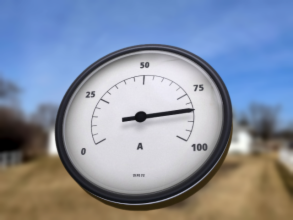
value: **85** A
